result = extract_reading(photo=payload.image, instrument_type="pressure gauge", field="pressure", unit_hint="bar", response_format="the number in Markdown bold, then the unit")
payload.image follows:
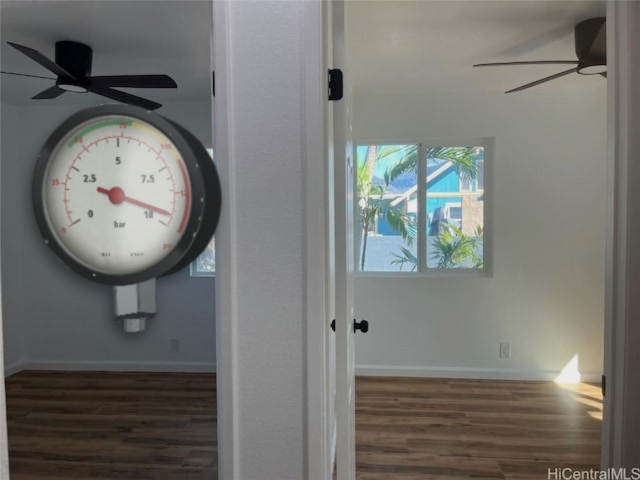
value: **9.5** bar
